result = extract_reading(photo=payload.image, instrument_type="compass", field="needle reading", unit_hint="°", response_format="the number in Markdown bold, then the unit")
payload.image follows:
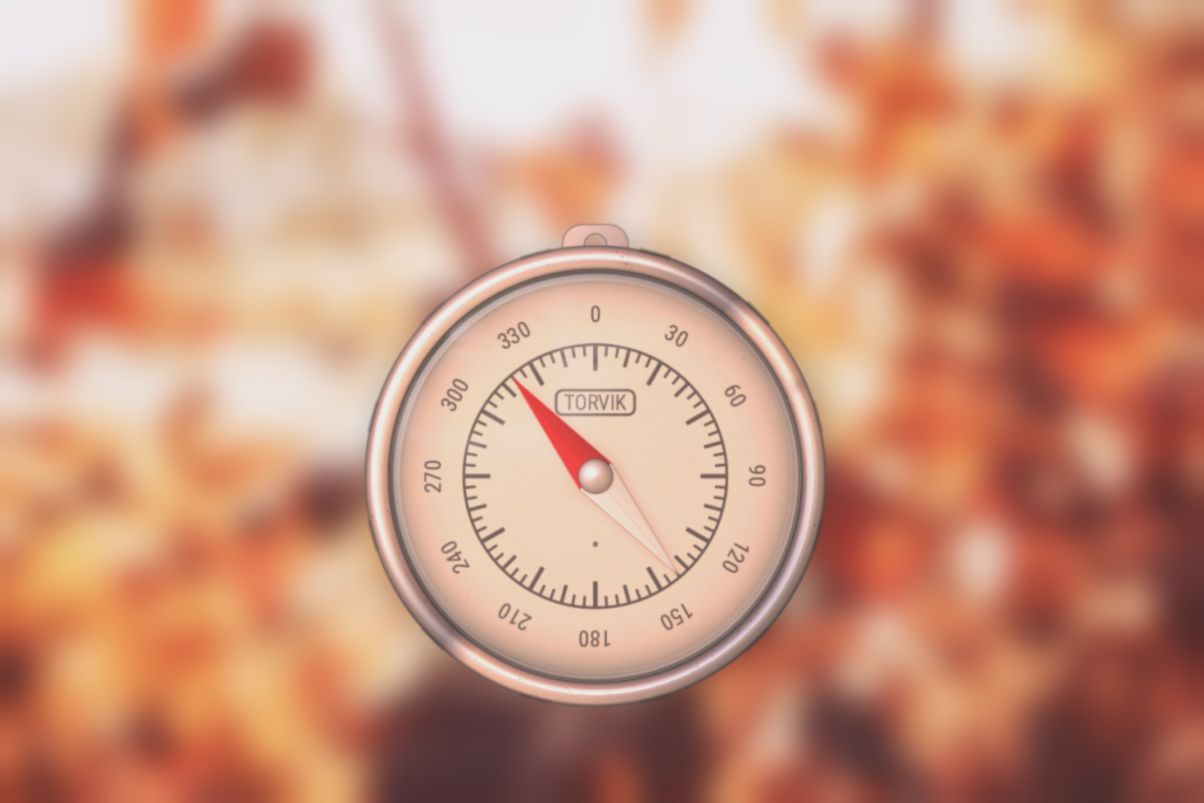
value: **320** °
